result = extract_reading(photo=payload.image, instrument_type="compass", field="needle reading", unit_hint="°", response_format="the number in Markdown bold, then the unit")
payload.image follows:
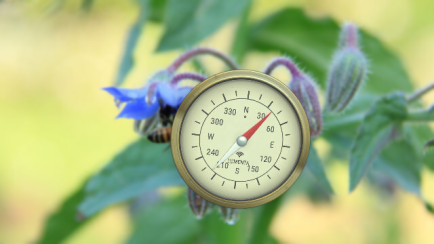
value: **37.5** °
